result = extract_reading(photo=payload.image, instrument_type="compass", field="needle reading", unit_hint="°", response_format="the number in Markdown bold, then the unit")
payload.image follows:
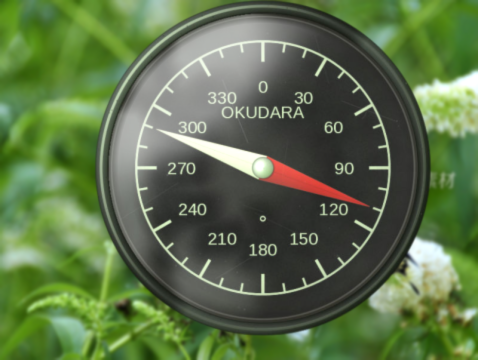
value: **110** °
